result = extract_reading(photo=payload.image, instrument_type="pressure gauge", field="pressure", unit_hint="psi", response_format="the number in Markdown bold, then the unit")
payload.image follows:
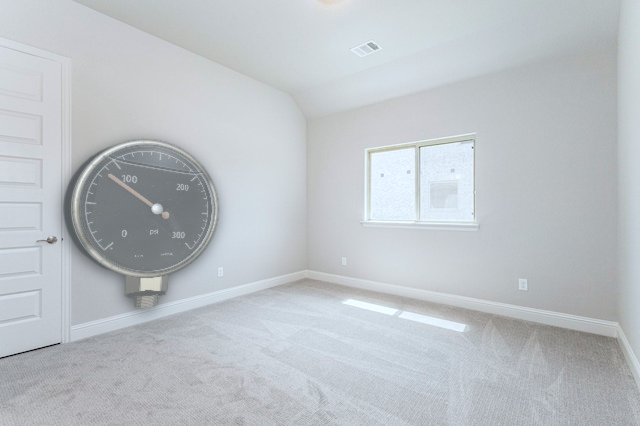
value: **85** psi
